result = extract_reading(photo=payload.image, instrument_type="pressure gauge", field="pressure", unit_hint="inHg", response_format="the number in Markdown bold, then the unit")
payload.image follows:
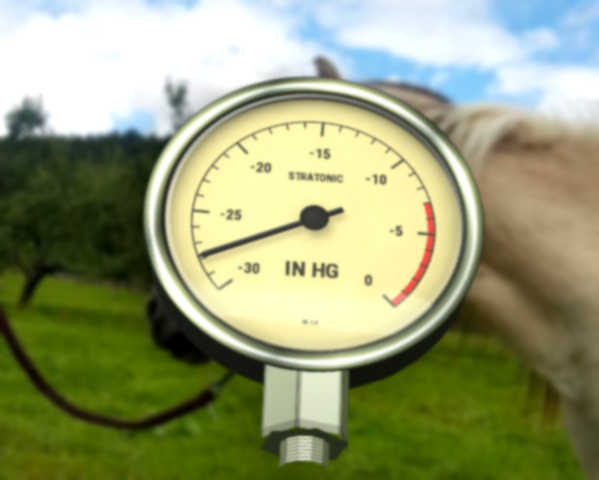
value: **-28** inHg
